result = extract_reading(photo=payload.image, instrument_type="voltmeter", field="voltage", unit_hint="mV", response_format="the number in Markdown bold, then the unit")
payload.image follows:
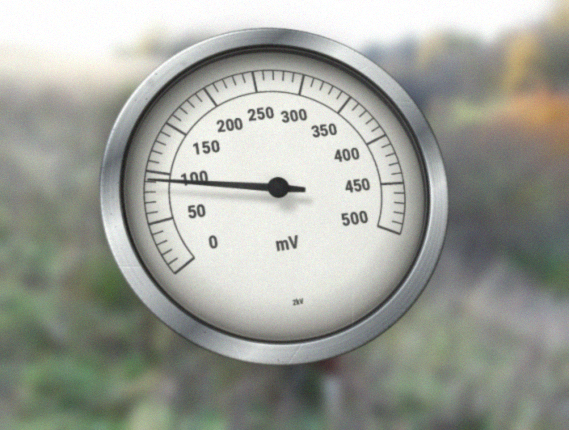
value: **90** mV
